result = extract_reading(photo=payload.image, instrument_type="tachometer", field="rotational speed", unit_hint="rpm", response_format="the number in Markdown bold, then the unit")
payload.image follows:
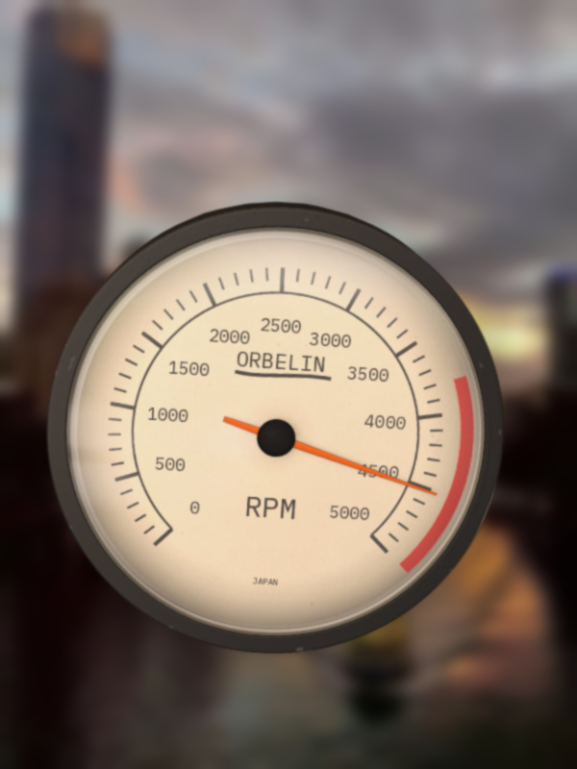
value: **4500** rpm
